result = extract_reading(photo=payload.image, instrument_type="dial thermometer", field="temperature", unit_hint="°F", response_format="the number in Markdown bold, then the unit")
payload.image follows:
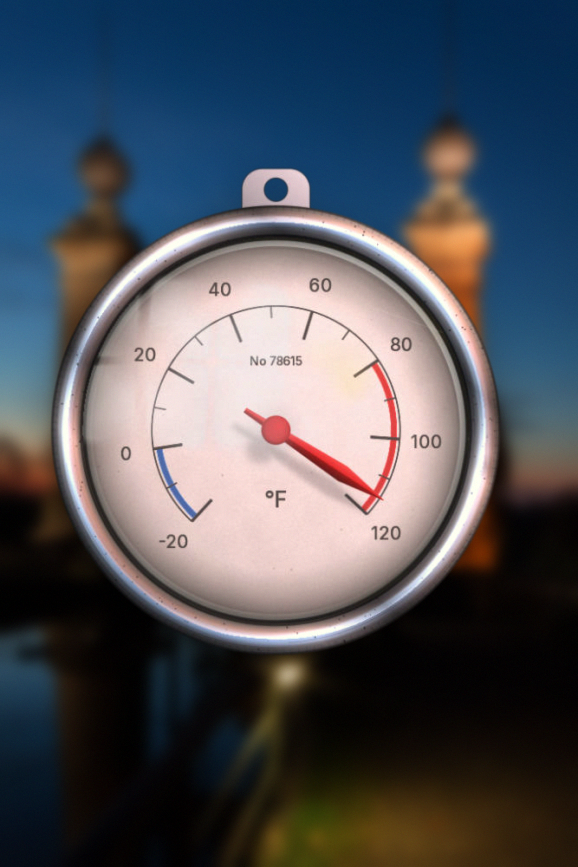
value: **115** °F
